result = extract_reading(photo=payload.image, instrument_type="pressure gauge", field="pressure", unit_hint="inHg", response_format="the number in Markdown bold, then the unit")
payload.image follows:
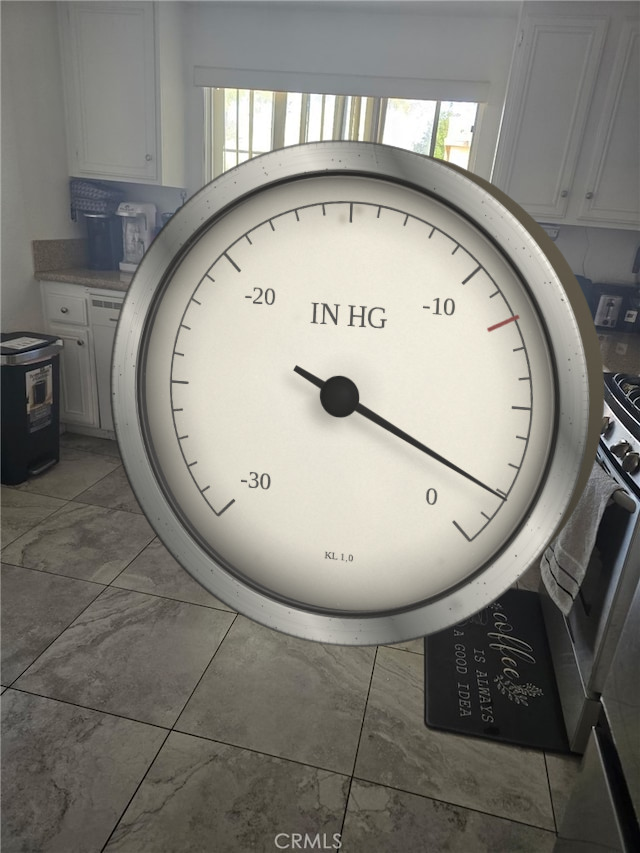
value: **-2** inHg
